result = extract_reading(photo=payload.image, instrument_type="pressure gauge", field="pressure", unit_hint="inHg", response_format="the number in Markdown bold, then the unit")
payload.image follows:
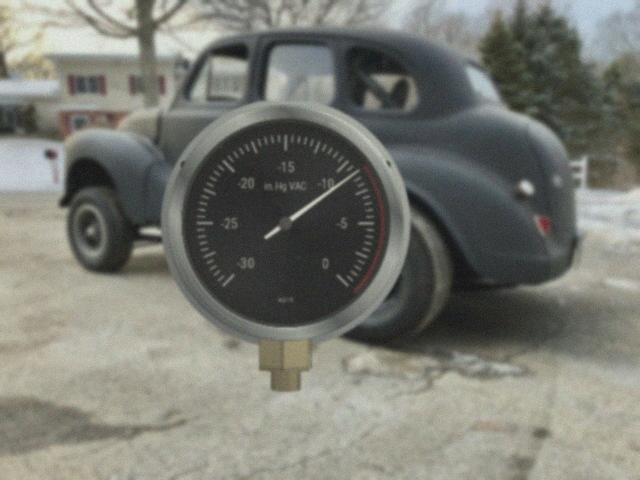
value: **-9** inHg
